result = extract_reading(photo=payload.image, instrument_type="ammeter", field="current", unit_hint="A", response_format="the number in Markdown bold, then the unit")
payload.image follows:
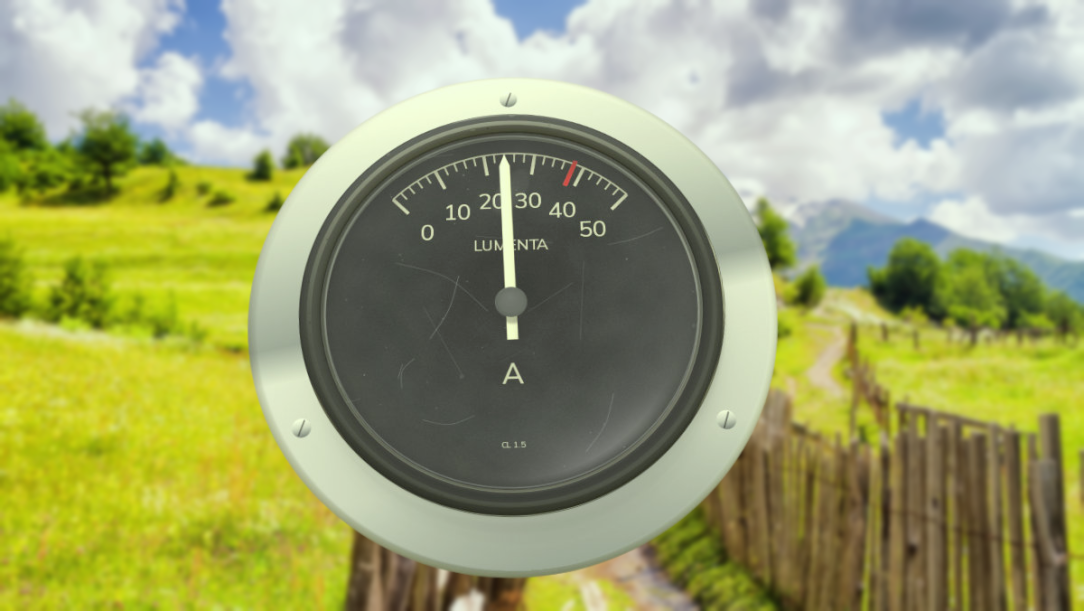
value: **24** A
